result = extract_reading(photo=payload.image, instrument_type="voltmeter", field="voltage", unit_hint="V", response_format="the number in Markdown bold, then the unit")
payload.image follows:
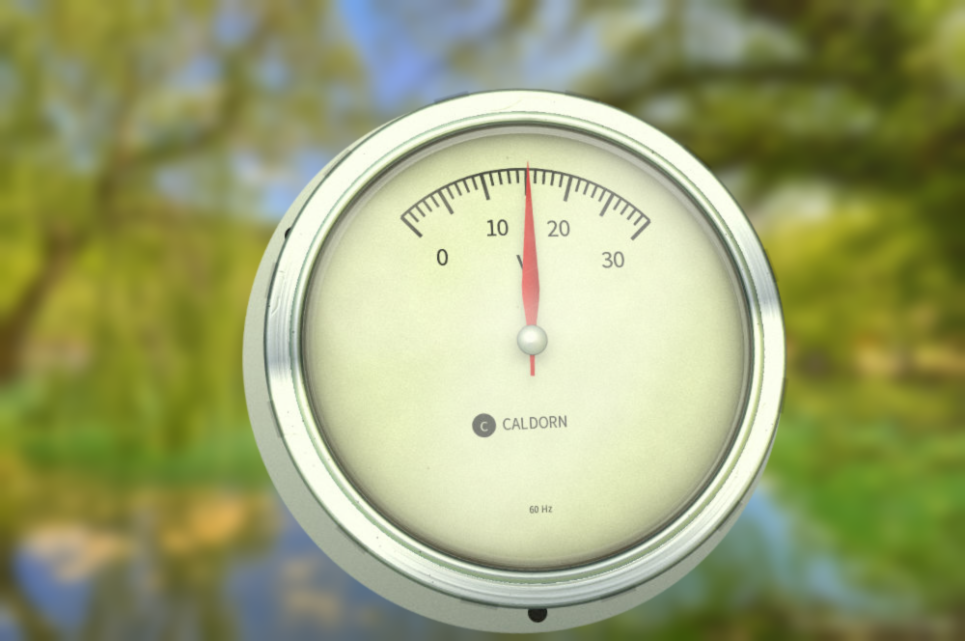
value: **15** V
